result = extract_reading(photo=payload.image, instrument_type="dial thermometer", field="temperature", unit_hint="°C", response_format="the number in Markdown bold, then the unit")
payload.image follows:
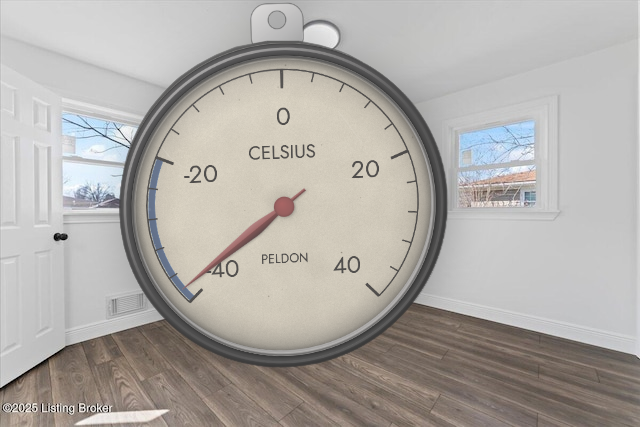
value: **-38** °C
